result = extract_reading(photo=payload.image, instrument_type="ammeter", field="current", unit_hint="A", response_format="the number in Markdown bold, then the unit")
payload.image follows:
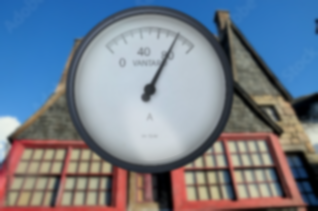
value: **80** A
